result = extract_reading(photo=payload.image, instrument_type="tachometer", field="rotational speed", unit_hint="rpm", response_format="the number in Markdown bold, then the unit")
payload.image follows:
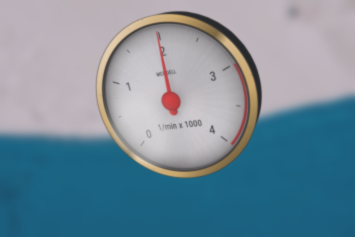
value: **2000** rpm
